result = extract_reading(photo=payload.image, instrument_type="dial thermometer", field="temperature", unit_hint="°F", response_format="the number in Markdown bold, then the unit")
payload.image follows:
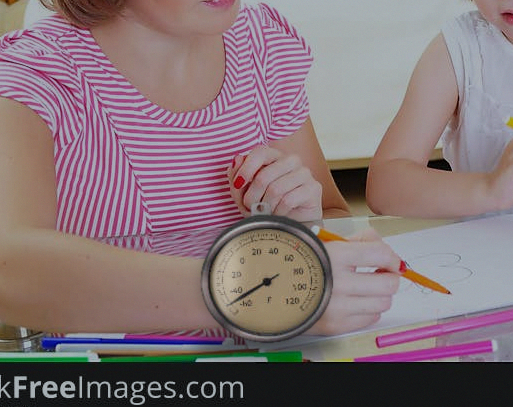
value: **-50** °F
